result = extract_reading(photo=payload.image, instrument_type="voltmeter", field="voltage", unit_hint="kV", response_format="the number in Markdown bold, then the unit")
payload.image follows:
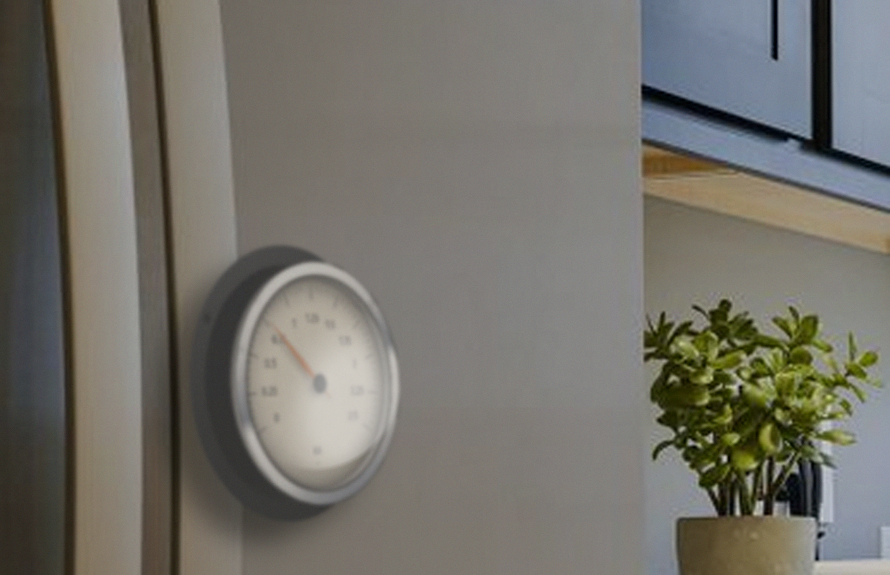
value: **0.75** kV
